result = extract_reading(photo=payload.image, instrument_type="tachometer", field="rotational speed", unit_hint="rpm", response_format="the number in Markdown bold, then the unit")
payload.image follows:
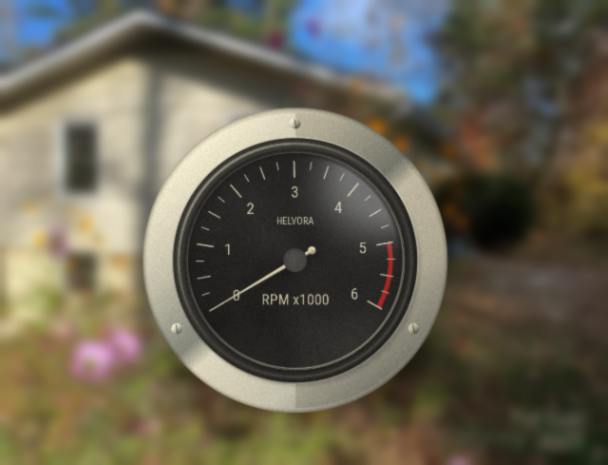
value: **0** rpm
